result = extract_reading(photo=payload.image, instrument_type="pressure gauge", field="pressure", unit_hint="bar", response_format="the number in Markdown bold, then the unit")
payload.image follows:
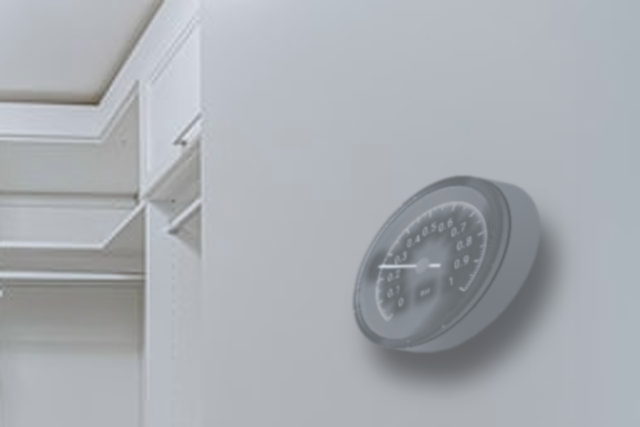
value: **0.25** bar
